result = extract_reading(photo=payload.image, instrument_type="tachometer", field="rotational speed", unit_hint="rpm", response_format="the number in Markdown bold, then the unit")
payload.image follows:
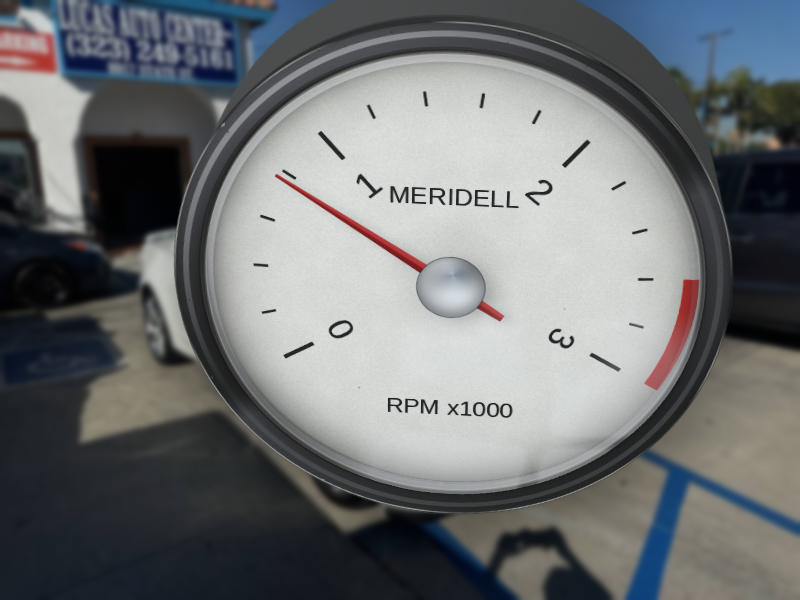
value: **800** rpm
